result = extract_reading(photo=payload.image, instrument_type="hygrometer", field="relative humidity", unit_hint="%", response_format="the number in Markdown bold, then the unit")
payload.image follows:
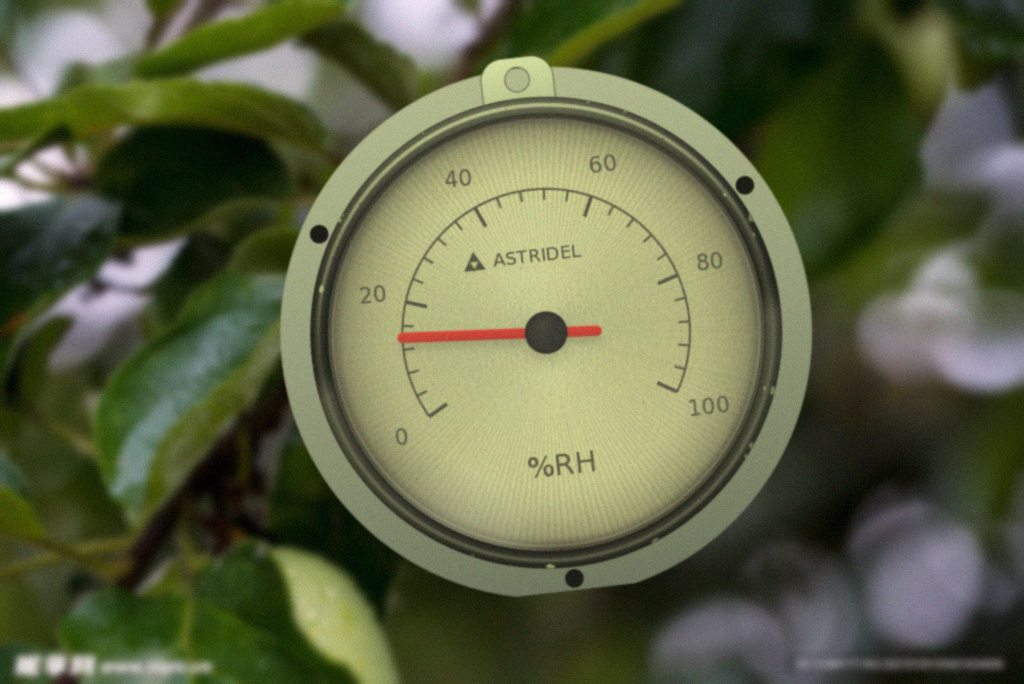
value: **14** %
